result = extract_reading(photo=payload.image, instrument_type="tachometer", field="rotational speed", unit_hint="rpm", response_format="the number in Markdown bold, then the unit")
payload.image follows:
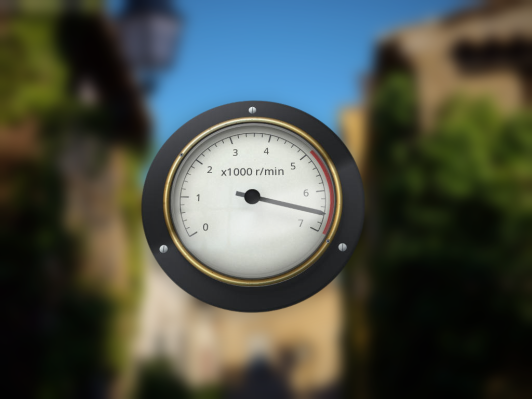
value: **6600** rpm
